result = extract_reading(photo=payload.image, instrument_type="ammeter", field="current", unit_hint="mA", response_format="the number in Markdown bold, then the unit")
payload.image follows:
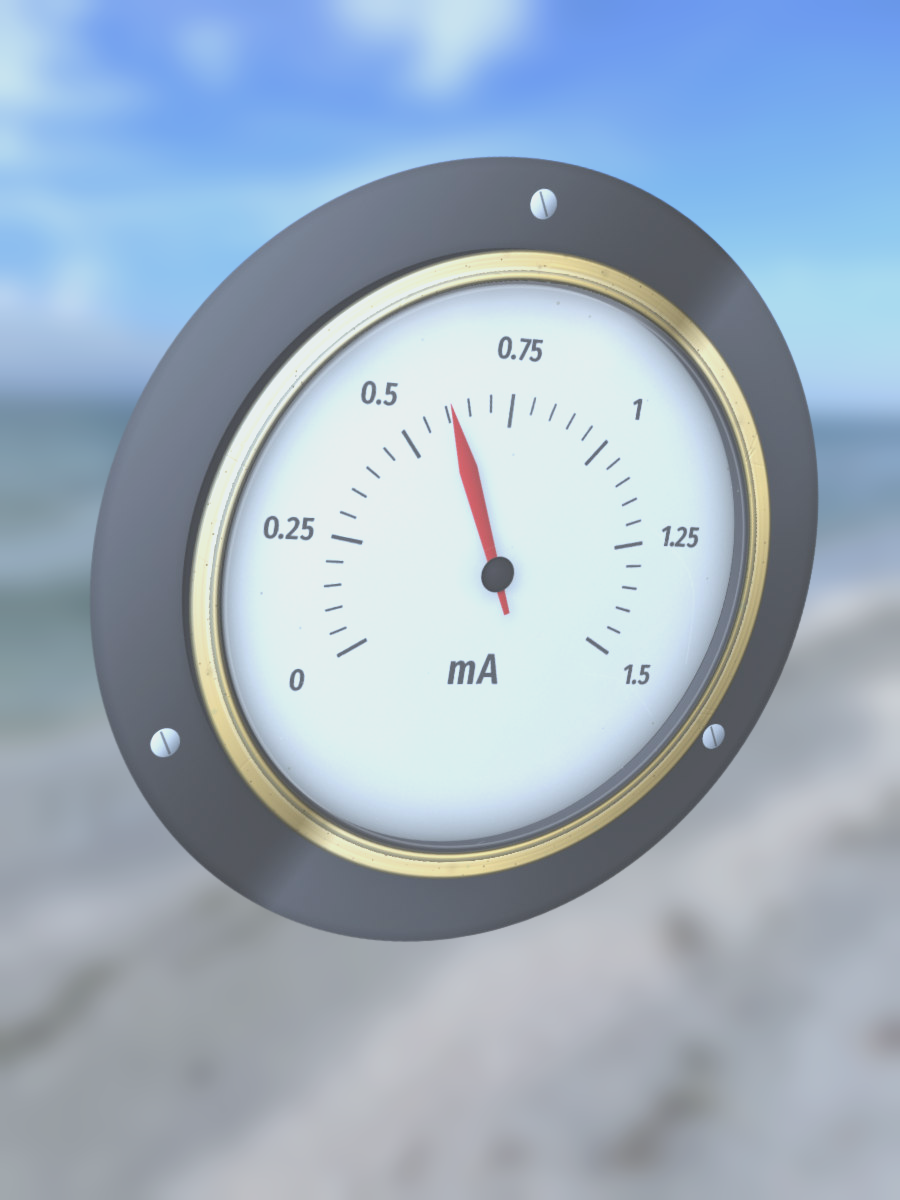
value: **0.6** mA
